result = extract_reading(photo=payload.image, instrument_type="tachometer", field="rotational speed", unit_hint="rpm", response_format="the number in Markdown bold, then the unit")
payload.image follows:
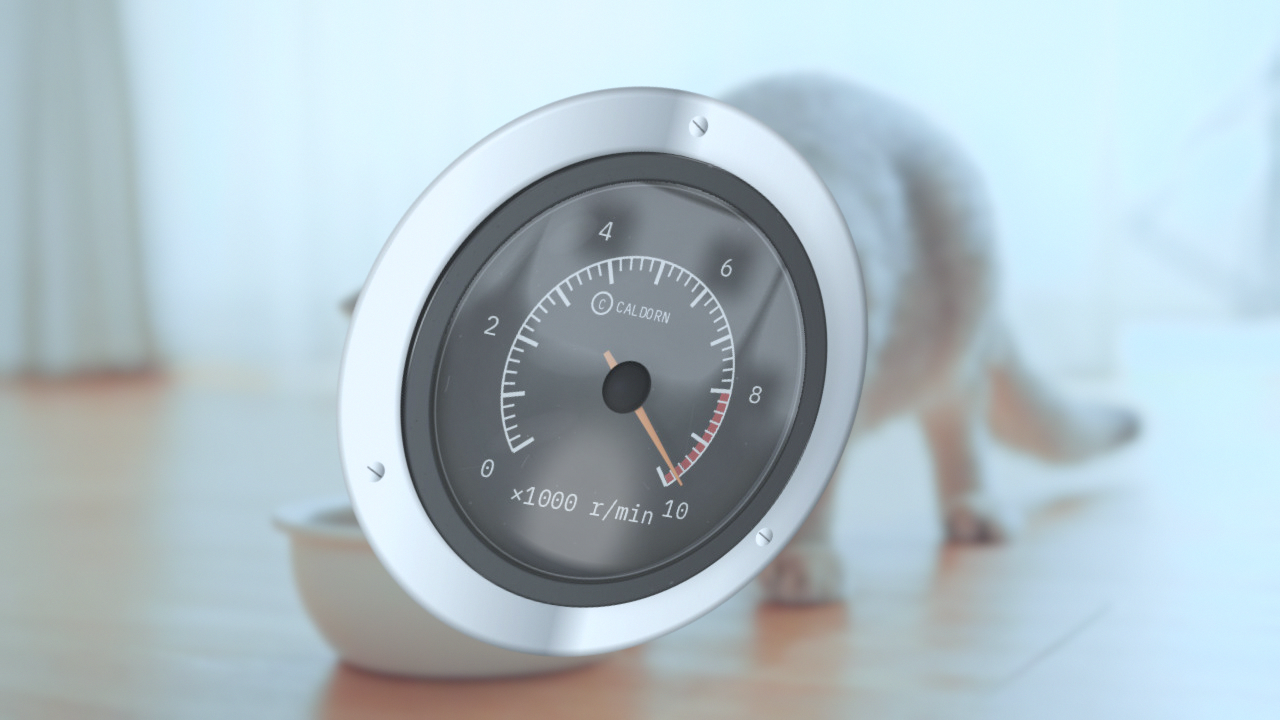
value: **9800** rpm
